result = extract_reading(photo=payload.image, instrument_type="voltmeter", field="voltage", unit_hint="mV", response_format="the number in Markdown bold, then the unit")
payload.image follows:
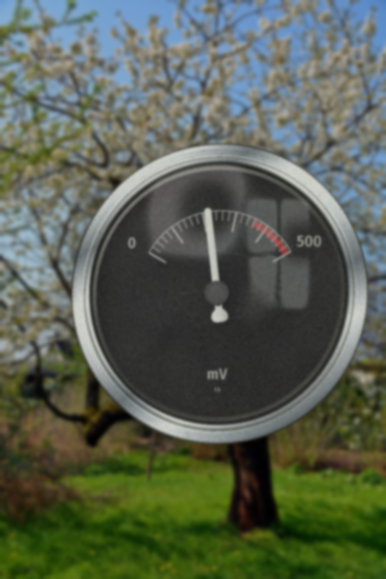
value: **220** mV
